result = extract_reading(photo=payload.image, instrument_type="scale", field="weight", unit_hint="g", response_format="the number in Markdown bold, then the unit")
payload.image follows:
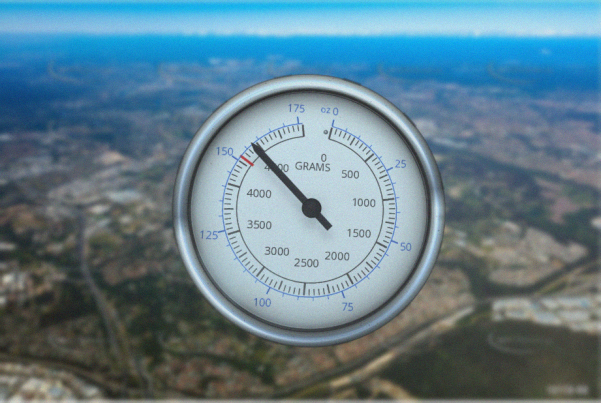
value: **4450** g
